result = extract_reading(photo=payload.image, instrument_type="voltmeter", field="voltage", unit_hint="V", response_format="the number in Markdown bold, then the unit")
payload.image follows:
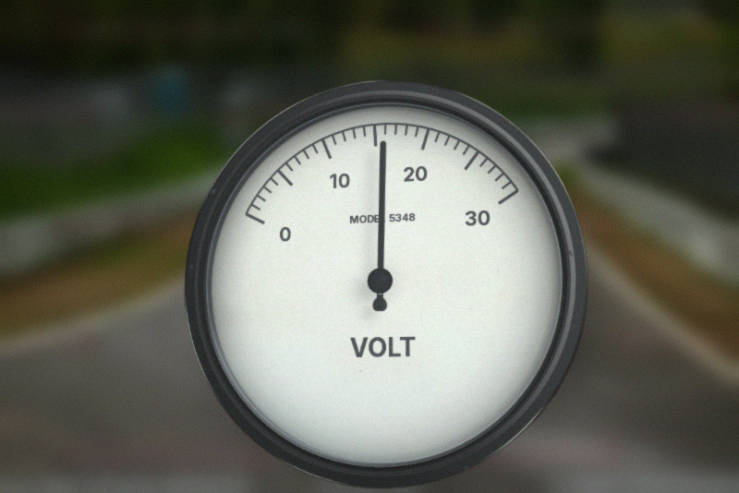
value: **16** V
